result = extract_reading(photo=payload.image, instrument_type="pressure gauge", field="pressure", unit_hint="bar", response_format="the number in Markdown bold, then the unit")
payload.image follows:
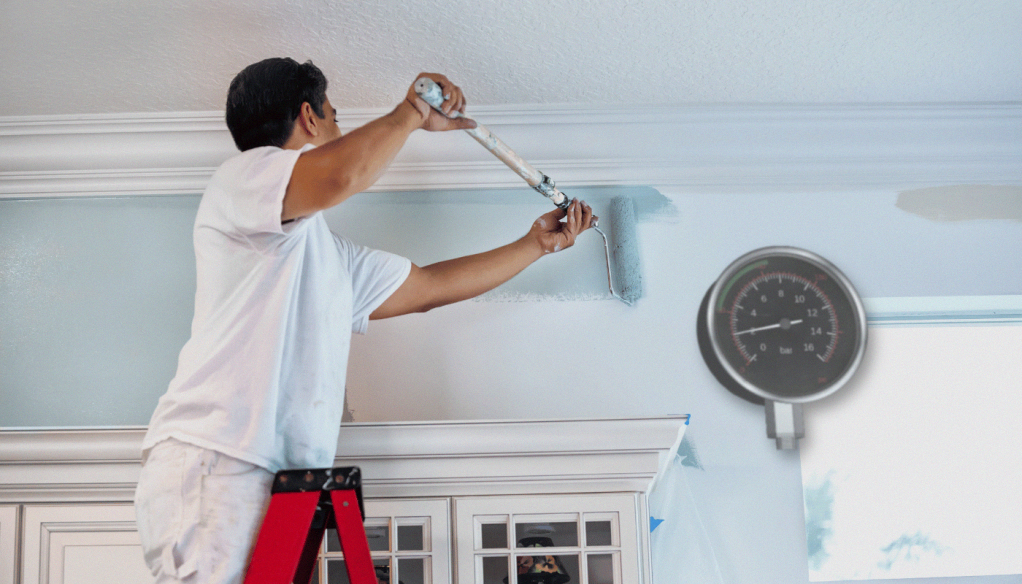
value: **2** bar
